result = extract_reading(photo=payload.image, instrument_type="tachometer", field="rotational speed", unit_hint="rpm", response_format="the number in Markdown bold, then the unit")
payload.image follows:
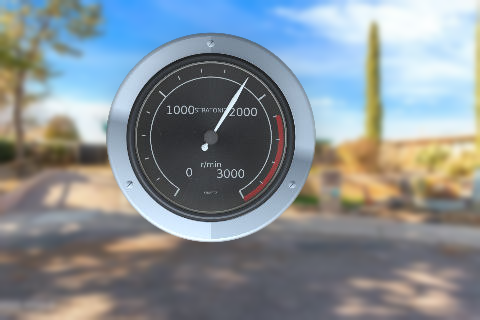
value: **1800** rpm
